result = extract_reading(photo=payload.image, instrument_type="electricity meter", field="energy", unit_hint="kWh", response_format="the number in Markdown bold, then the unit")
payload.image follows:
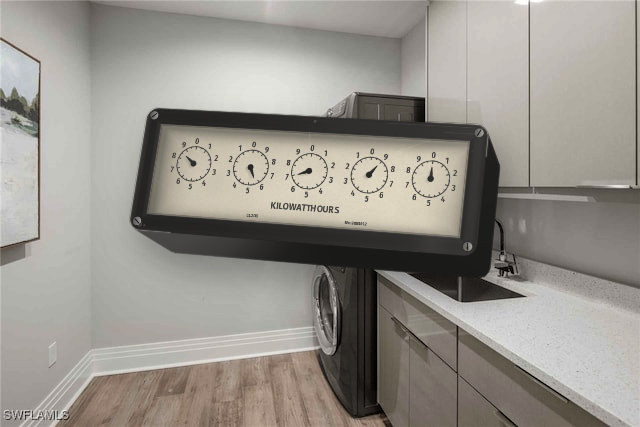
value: **85690** kWh
